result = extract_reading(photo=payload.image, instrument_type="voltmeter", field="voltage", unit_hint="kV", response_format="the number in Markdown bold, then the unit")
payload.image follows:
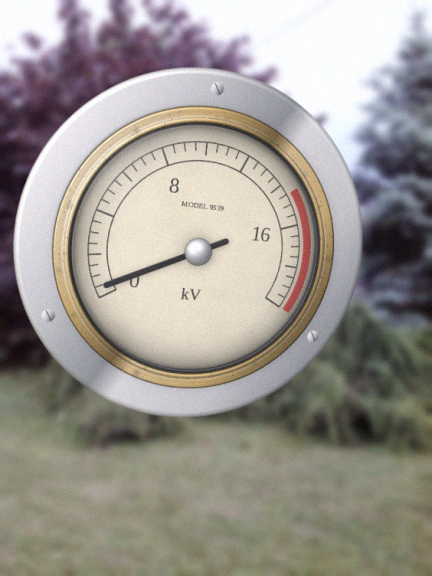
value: **0.5** kV
